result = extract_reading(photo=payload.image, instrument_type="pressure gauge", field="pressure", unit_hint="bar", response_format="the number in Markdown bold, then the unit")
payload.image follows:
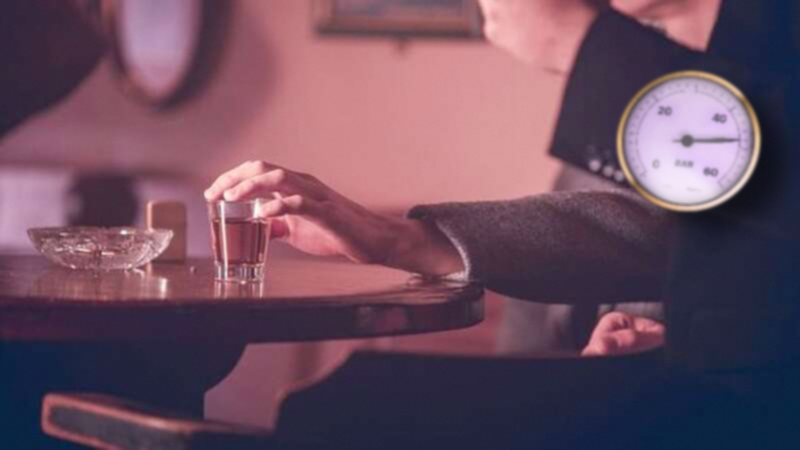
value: **48** bar
